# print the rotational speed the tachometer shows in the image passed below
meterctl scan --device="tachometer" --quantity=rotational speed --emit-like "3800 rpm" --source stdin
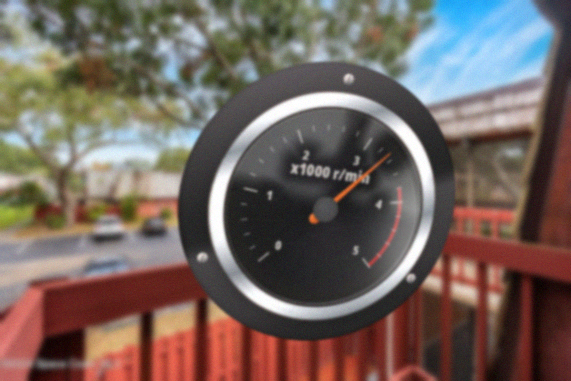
3300 rpm
